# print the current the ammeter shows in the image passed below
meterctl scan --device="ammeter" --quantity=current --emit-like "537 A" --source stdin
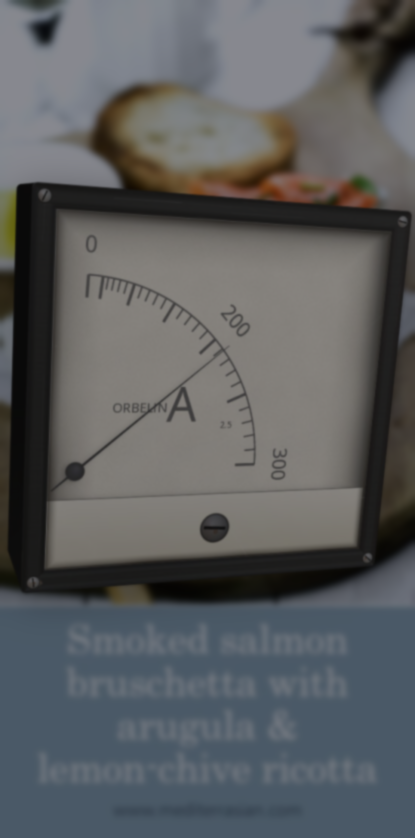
210 A
